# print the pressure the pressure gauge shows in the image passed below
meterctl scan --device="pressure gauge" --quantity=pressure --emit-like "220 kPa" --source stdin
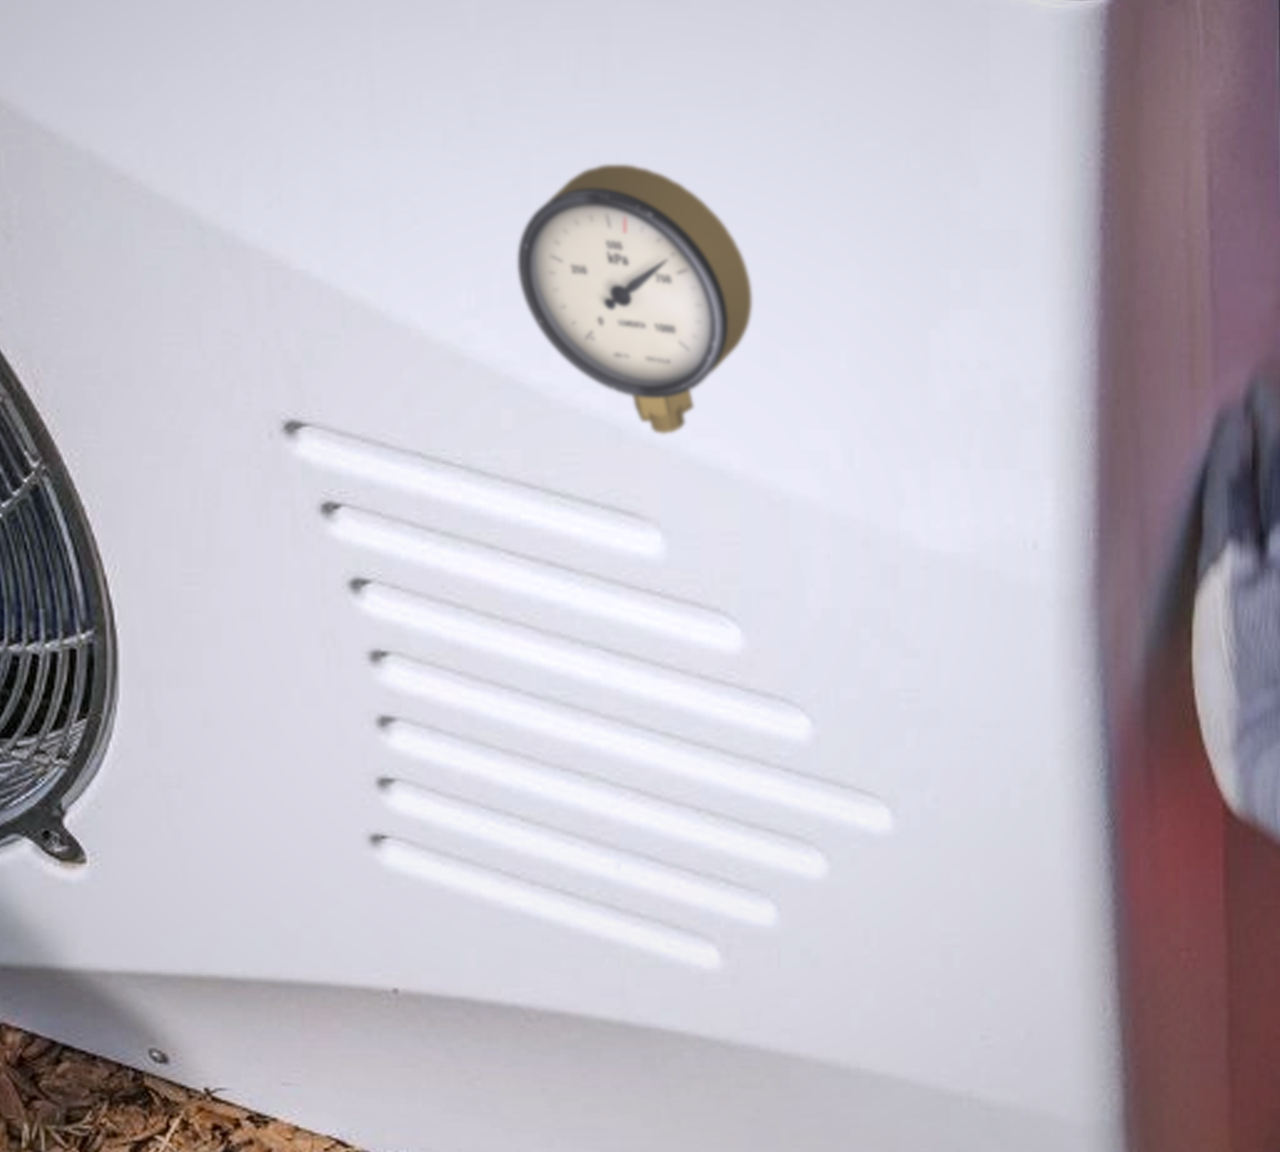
700 kPa
